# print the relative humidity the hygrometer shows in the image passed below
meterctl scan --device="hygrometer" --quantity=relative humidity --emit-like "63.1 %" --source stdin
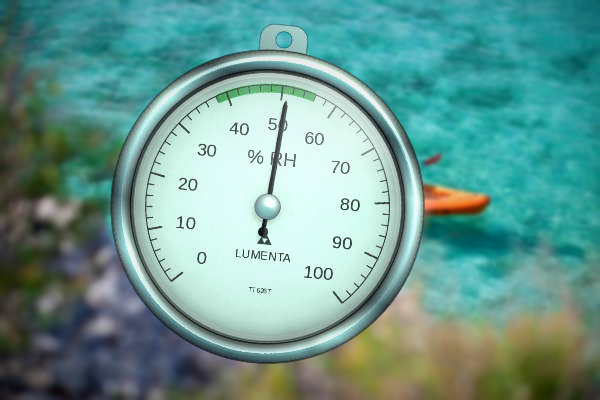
51 %
